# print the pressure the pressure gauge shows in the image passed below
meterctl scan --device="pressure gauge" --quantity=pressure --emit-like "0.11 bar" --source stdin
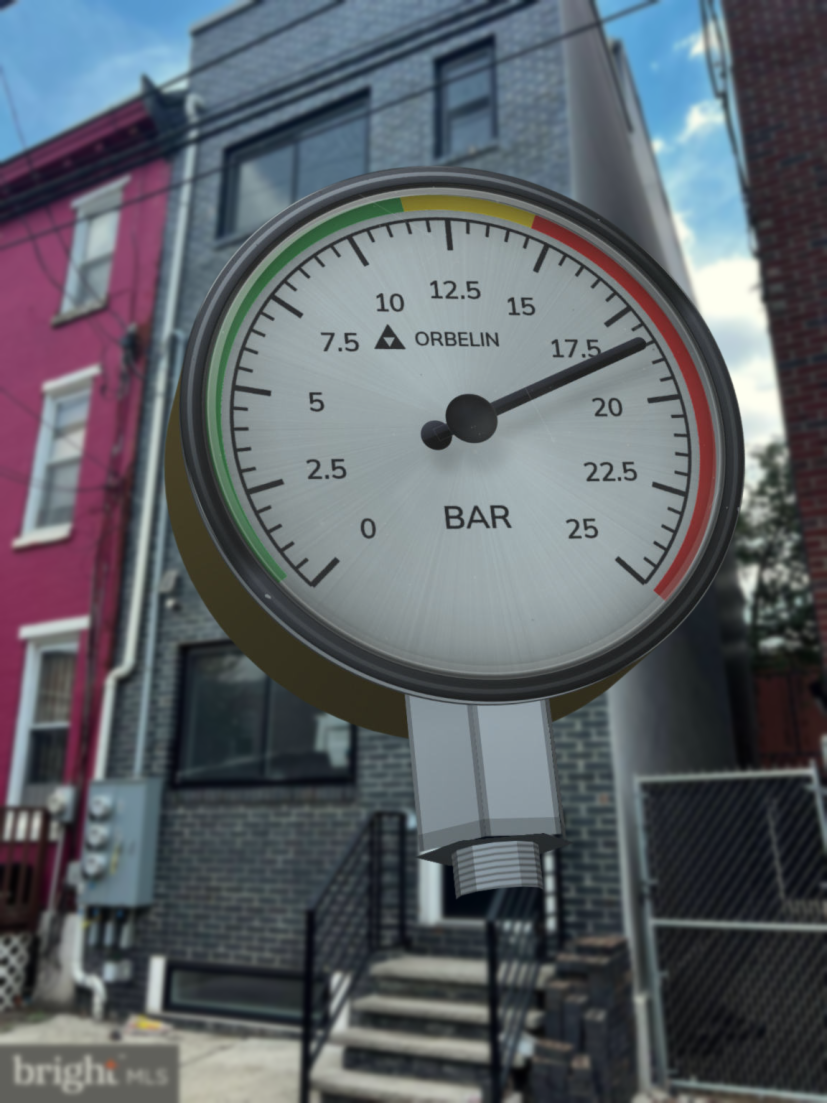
18.5 bar
